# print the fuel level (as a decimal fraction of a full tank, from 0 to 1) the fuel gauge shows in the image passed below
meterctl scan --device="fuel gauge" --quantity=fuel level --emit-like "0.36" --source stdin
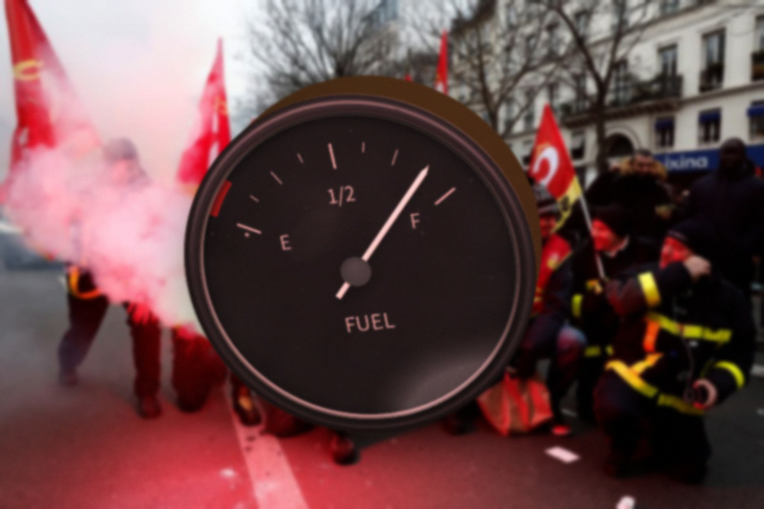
0.875
